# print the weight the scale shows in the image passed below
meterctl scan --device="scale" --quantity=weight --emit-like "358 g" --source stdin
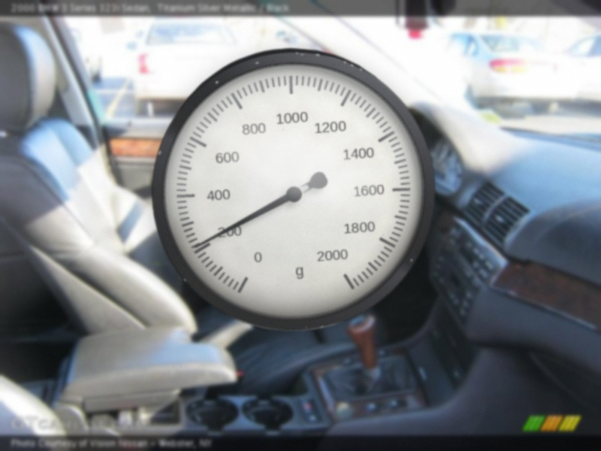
220 g
